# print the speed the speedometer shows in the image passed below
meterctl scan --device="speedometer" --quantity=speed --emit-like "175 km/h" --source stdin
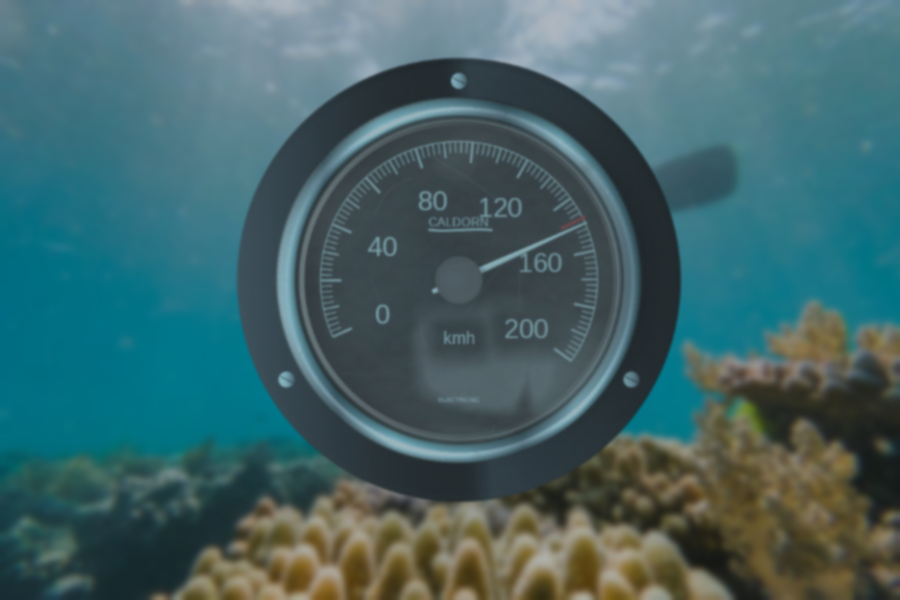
150 km/h
